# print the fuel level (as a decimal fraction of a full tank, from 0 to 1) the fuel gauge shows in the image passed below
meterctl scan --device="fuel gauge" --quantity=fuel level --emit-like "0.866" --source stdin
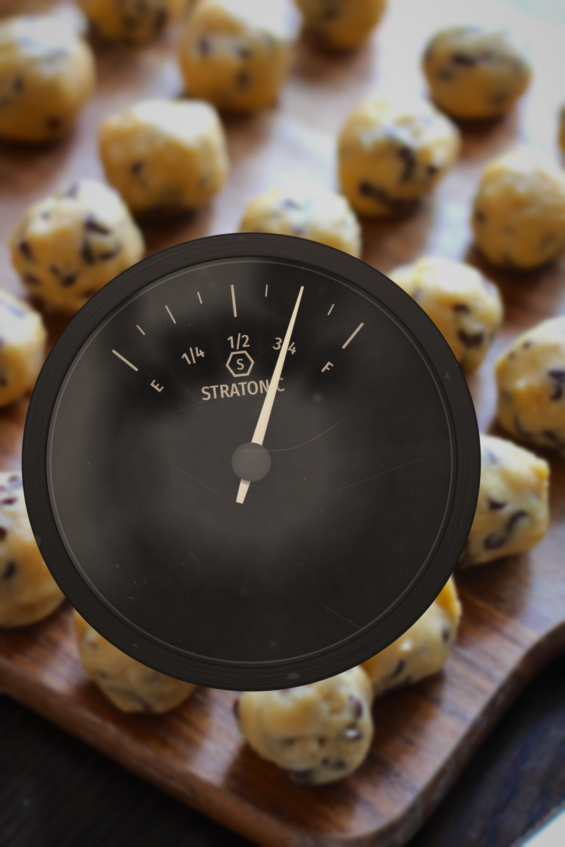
0.75
